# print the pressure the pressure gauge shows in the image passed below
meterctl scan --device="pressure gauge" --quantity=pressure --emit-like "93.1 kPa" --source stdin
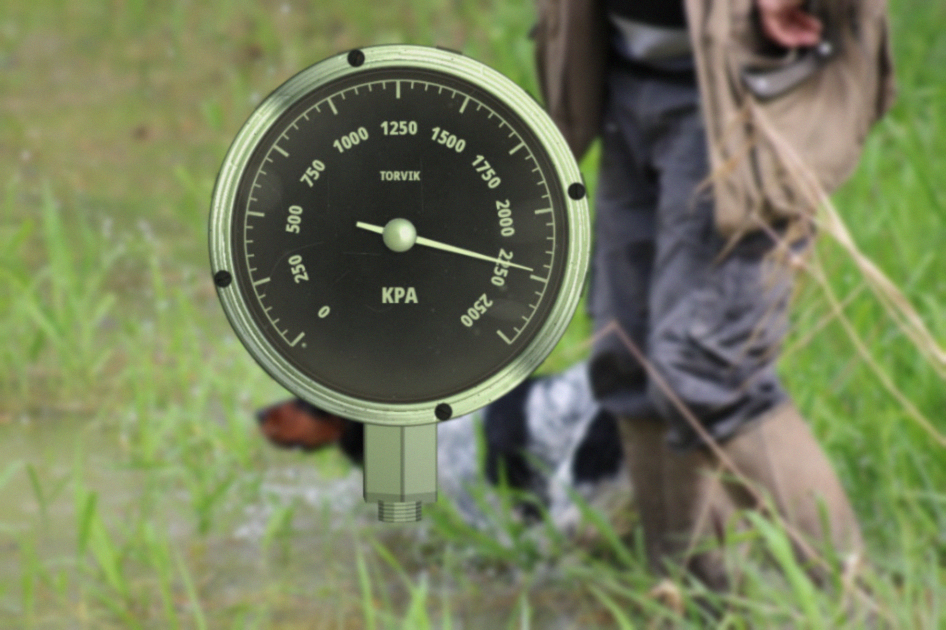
2225 kPa
